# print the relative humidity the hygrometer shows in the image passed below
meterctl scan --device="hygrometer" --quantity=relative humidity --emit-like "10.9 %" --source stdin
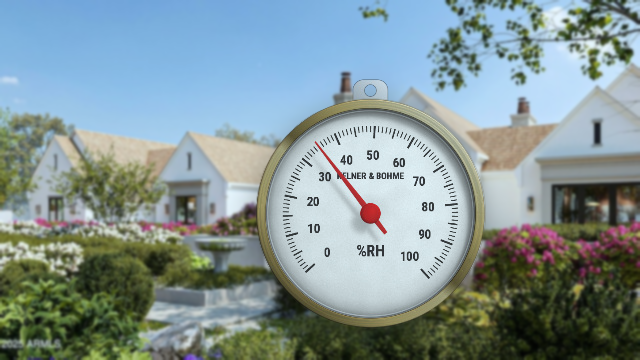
35 %
